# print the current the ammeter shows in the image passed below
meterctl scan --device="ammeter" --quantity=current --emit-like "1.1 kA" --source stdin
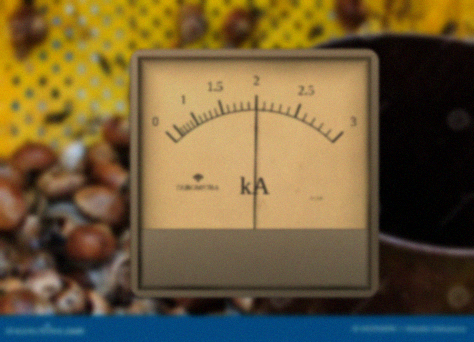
2 kA
